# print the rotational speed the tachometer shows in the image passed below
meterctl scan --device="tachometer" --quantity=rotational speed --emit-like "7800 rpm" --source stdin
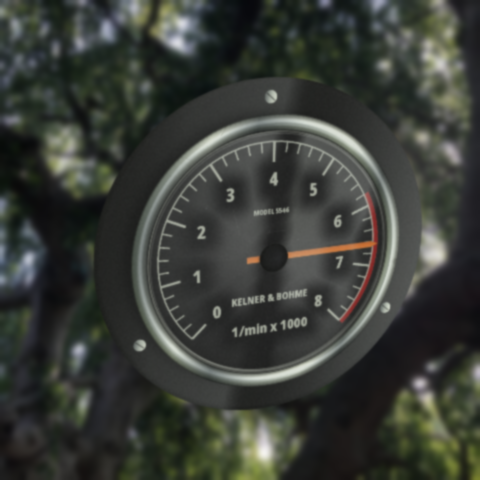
6600 rpm
